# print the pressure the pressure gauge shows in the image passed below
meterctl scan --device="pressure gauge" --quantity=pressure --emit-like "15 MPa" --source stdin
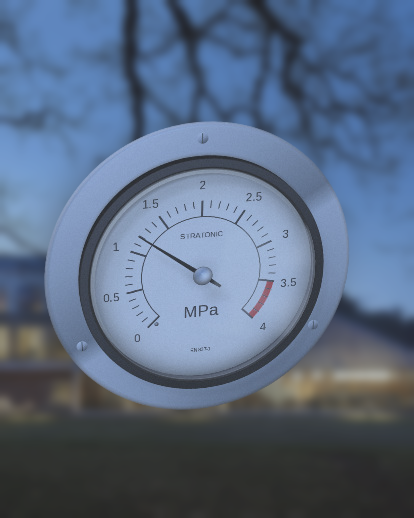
1.2 MPa
